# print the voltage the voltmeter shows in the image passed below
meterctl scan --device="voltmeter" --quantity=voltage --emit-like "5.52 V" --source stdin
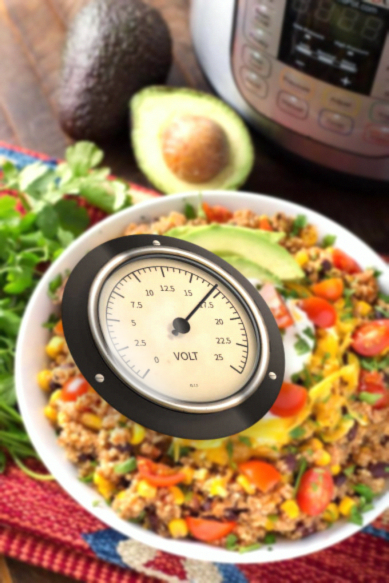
17 V
